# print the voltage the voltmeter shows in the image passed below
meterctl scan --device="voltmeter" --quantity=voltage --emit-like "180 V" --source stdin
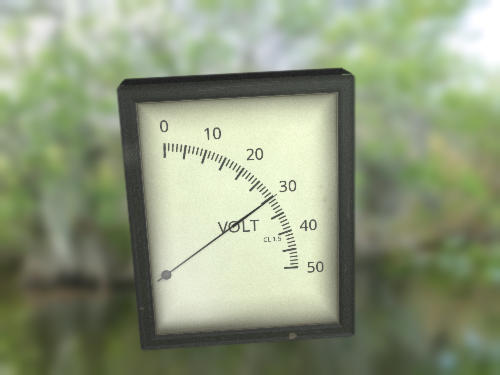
30 V
